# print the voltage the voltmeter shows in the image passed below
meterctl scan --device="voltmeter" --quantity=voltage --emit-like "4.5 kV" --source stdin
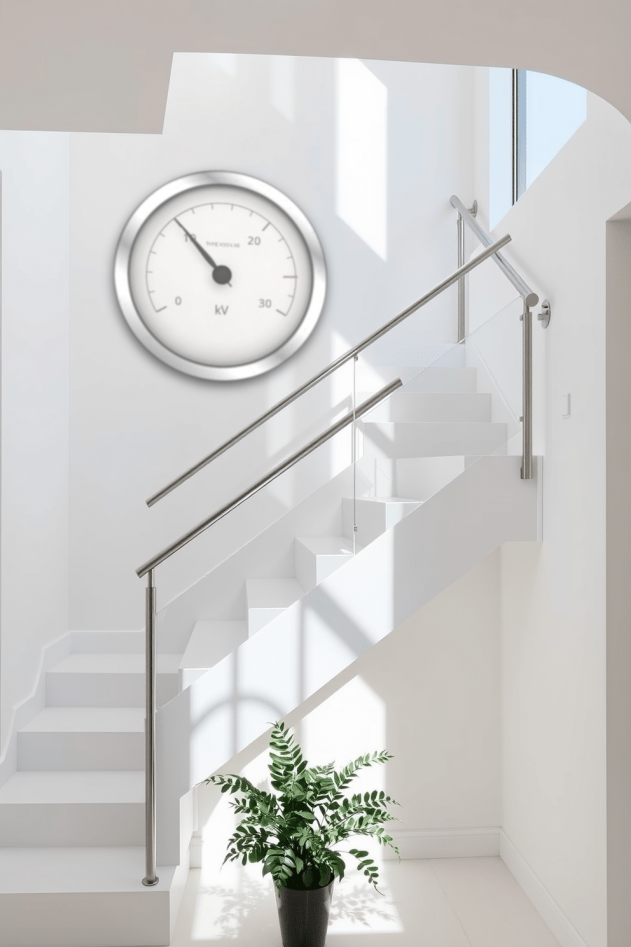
10 kV
